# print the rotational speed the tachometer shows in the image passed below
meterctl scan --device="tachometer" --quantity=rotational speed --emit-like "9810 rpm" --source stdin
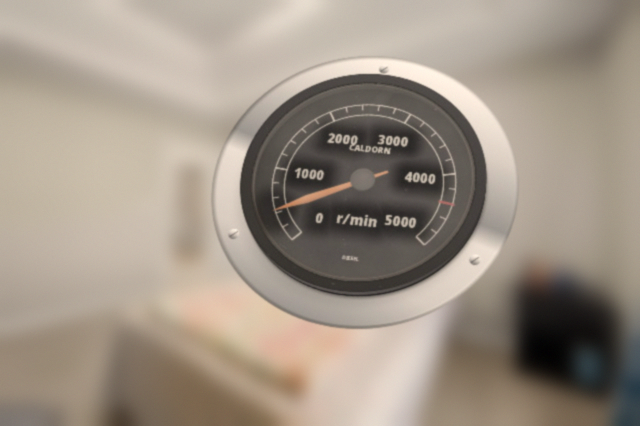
400 rpm
